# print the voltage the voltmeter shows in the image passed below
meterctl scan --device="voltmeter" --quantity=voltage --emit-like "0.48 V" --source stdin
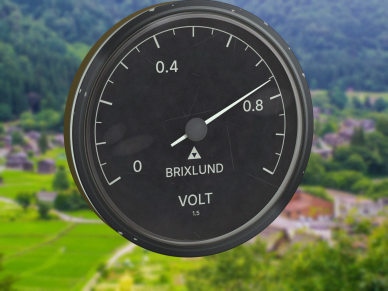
0.75 V
